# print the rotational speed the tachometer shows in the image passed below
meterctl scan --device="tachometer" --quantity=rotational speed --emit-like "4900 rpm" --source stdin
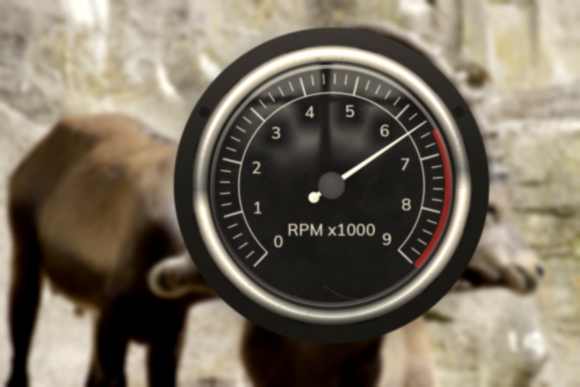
6400 rpm
